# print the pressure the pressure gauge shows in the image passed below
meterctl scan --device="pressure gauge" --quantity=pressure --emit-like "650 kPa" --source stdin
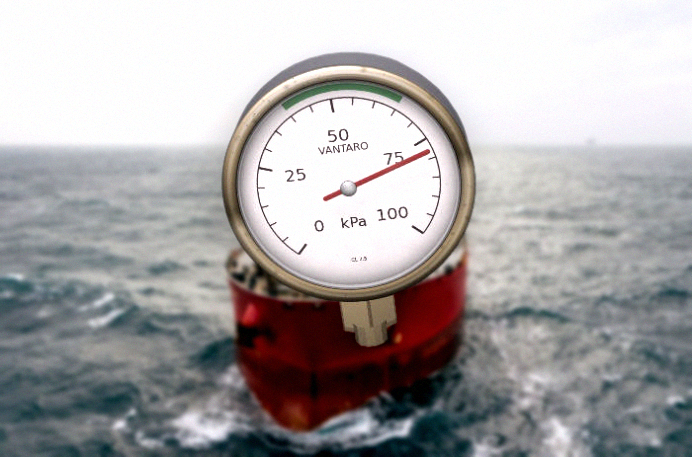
77.5 kPa
